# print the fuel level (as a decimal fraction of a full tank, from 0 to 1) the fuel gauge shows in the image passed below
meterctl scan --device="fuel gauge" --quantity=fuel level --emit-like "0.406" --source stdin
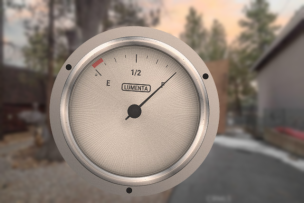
1
